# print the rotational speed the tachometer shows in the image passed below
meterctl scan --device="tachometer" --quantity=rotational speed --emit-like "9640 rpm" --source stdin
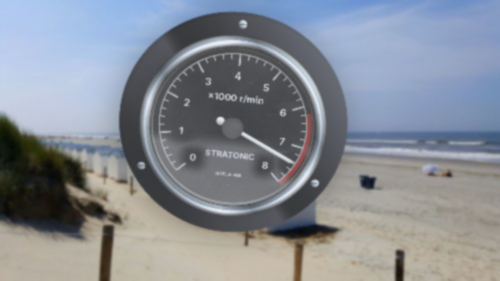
7400 rpm
